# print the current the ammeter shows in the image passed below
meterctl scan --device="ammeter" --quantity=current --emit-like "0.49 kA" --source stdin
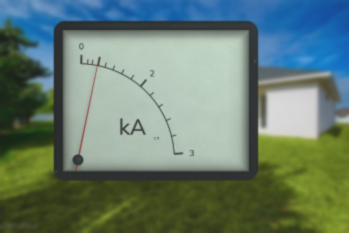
1 kA
